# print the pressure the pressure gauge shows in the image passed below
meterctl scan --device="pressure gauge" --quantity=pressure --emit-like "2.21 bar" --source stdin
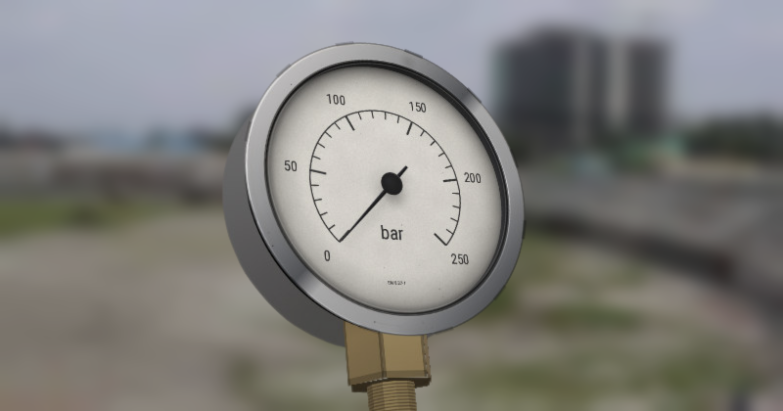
0 bar
